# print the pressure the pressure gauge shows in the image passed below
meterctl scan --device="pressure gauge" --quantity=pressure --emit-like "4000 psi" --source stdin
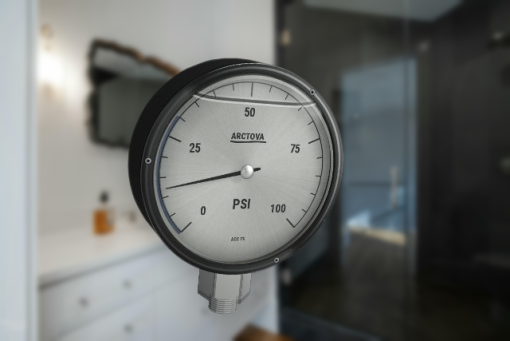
12.5 psi
